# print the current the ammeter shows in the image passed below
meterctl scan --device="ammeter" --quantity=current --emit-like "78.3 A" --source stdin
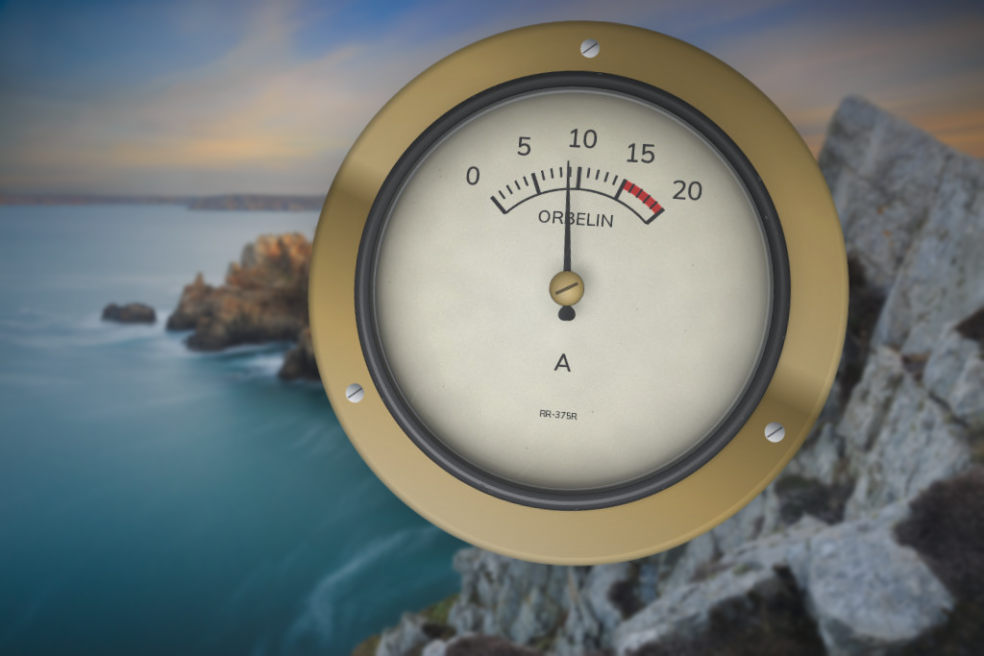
9 A
